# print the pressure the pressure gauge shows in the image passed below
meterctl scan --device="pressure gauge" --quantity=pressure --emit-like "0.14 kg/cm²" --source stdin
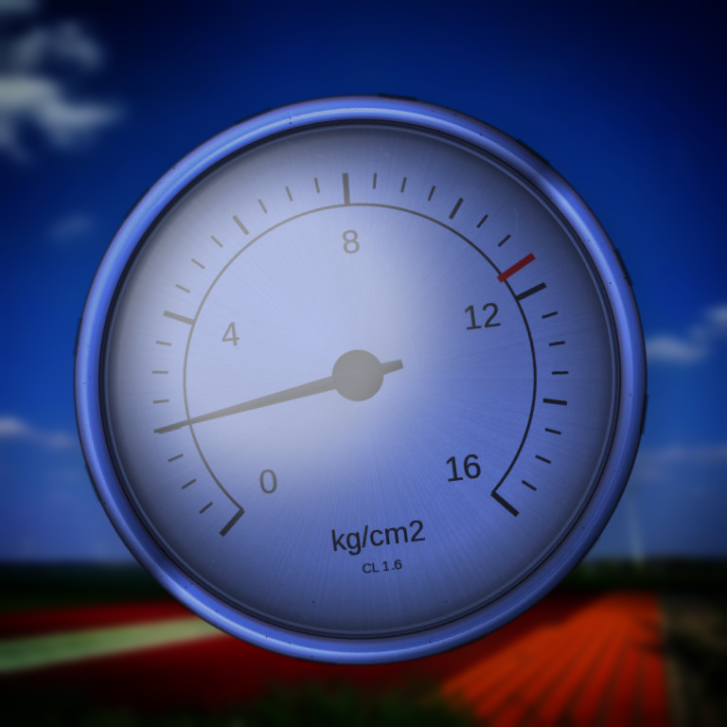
2 kg/cm²
